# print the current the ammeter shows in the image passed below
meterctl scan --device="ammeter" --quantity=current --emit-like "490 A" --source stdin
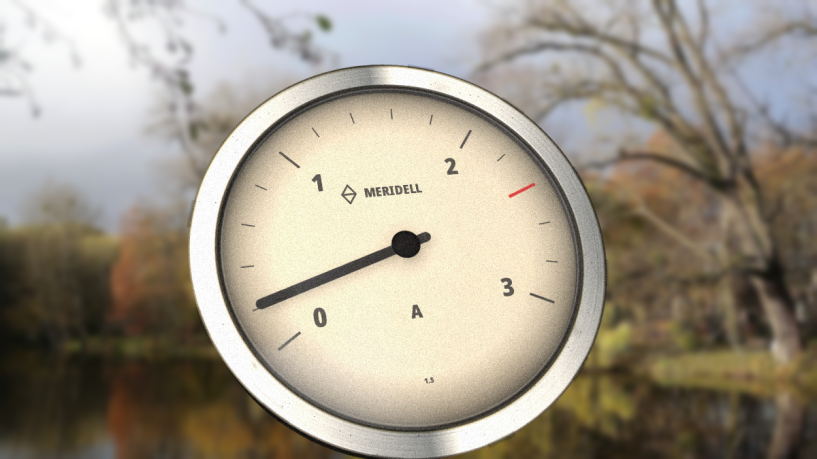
0.2 A
